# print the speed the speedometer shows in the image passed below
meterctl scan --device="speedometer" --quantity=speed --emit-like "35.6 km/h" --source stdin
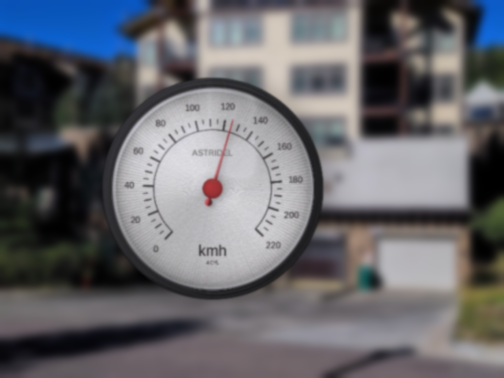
125 km/h
